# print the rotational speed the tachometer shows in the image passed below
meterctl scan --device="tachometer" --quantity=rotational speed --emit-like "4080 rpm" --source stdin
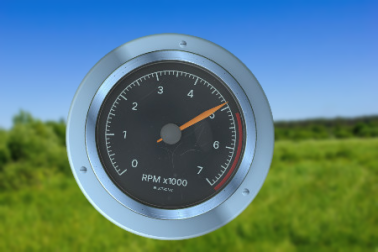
4900 rpm
